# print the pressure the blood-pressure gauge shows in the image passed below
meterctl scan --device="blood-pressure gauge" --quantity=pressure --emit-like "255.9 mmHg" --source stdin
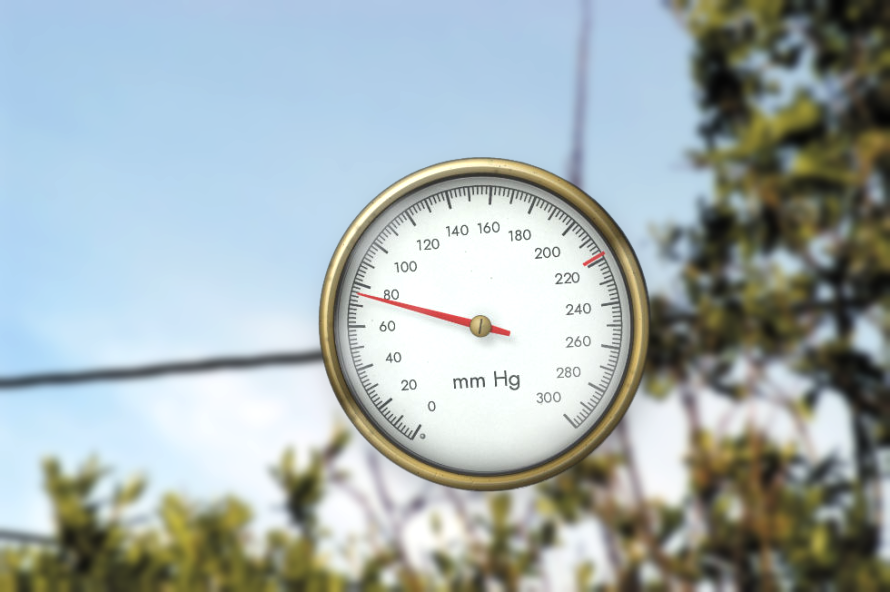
76 mmHg
